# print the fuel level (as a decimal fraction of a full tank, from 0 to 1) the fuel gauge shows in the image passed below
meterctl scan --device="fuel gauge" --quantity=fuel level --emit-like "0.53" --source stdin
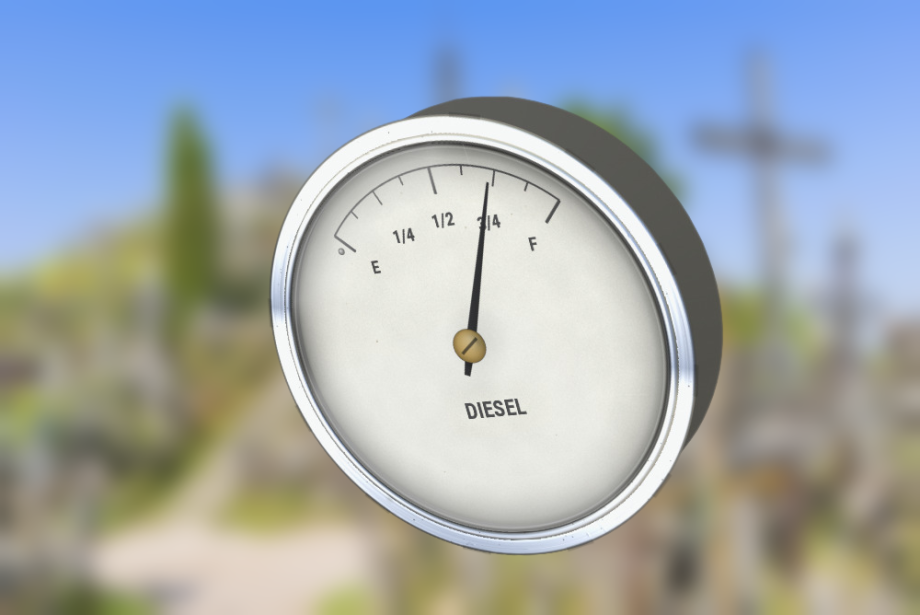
0.75
